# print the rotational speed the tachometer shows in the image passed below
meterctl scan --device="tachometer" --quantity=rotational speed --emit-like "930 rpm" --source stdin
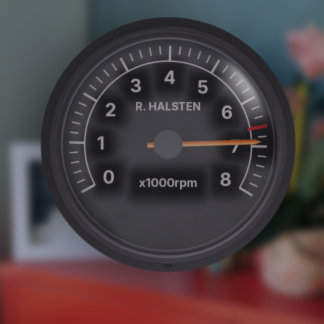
6900 rpm
